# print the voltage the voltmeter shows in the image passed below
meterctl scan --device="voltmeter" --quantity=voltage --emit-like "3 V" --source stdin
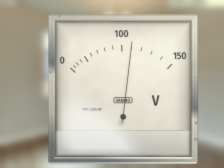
110 V
